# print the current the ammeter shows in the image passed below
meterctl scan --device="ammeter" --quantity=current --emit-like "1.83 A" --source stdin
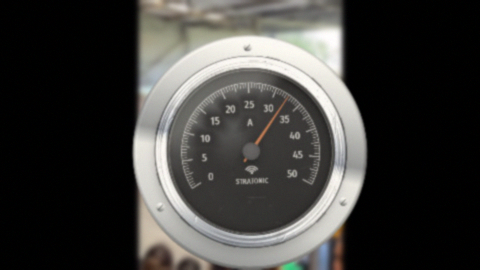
32.5 A
